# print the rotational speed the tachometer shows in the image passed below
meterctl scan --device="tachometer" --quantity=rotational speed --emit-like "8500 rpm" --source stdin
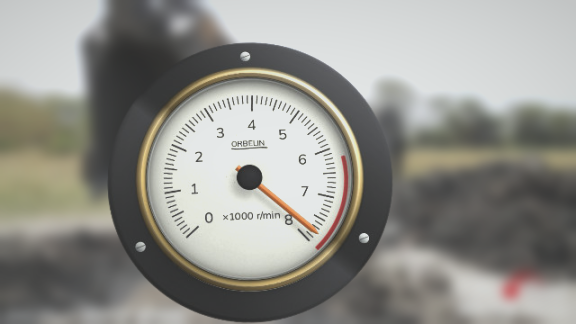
7800 rpm
